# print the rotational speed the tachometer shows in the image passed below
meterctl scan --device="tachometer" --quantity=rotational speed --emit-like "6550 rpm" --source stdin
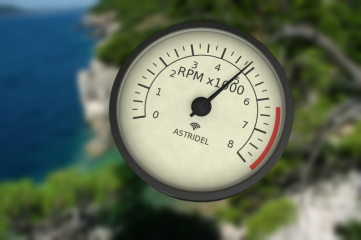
4875 rpm
